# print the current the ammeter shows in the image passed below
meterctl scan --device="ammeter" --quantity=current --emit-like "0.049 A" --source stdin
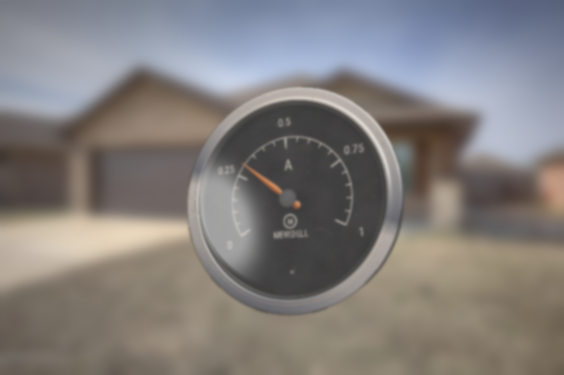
0.3 A
